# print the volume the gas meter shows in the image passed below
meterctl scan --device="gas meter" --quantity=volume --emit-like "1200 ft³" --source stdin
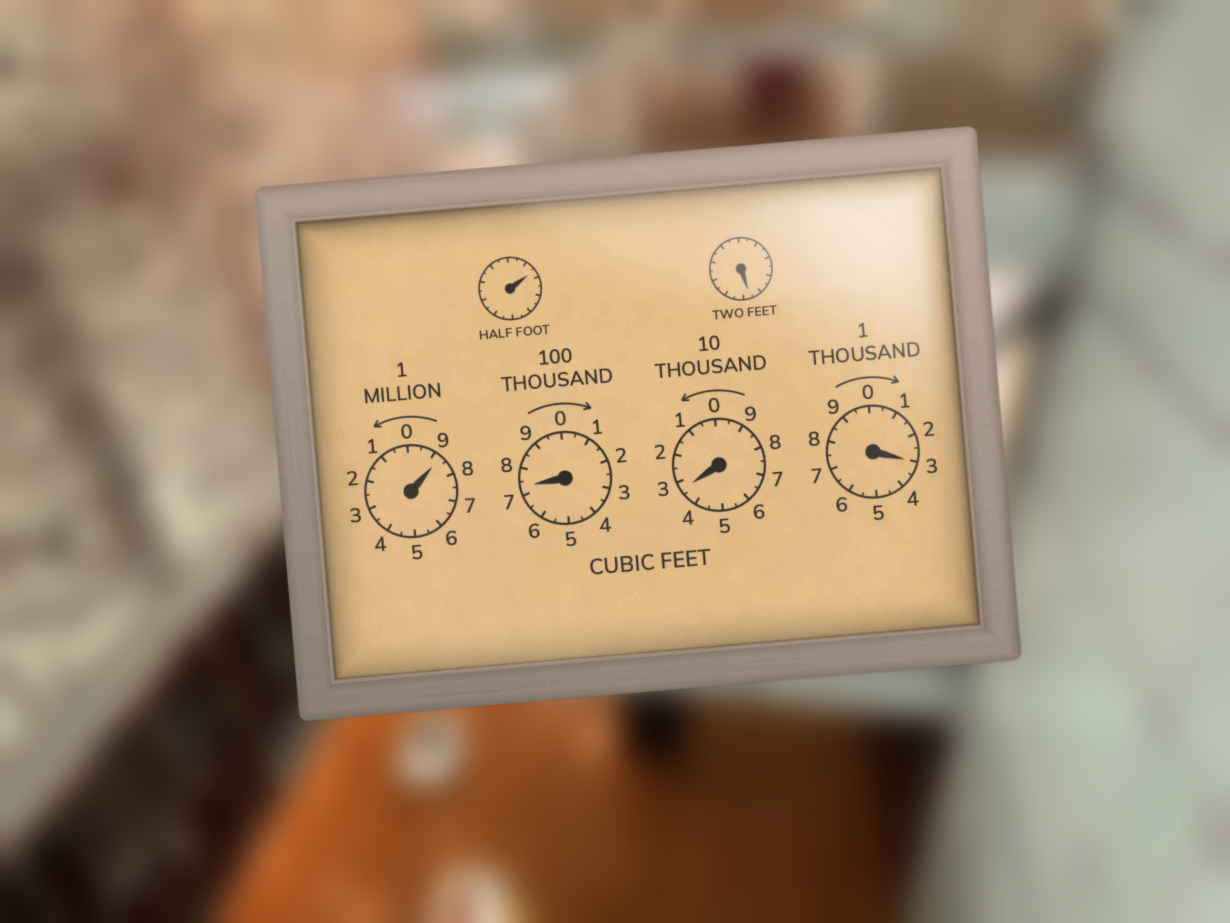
873300 ft³
